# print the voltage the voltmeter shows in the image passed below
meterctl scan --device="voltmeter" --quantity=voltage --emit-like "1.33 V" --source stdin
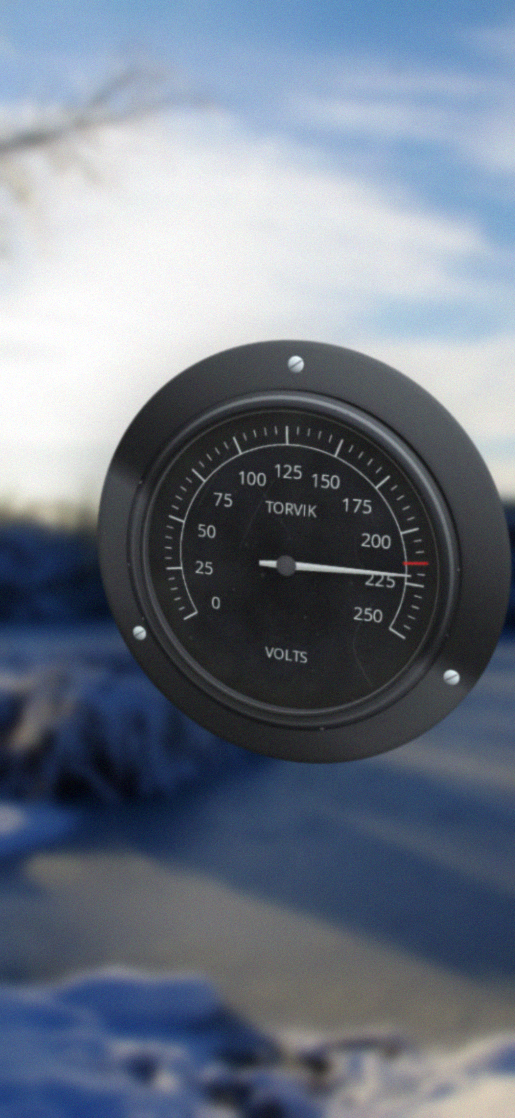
220 V
